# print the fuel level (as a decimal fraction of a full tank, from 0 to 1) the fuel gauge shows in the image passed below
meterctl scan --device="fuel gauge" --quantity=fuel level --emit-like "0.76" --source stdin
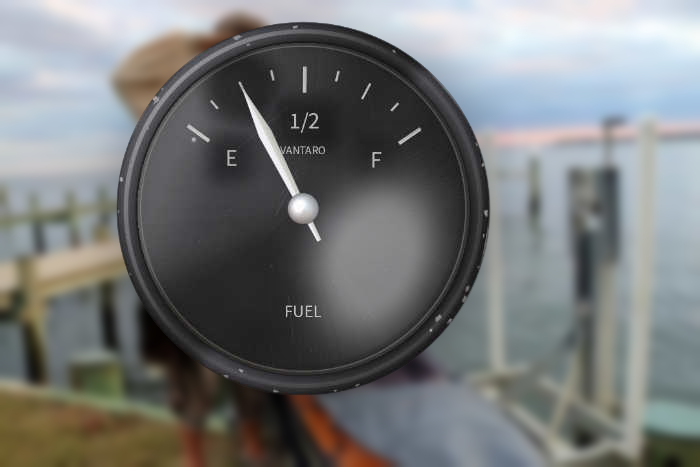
0.25
